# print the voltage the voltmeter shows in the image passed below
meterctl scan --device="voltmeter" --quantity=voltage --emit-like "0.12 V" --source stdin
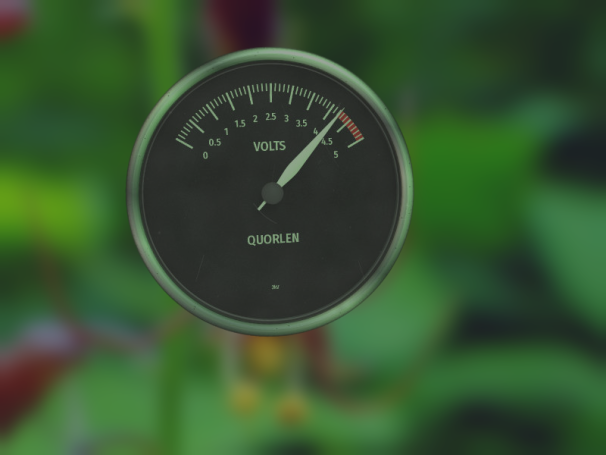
4.2 V
